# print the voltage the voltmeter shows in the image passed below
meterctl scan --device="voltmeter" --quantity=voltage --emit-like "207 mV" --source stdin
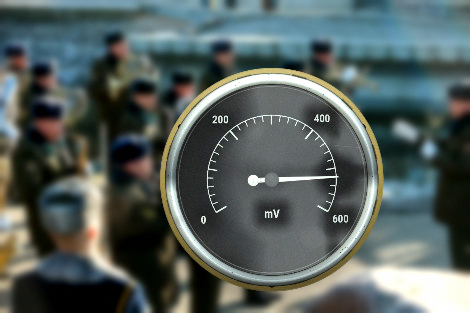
520 mV
